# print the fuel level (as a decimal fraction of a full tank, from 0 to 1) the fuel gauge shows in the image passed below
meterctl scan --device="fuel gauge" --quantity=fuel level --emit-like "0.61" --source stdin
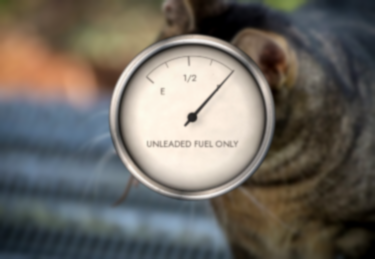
1
